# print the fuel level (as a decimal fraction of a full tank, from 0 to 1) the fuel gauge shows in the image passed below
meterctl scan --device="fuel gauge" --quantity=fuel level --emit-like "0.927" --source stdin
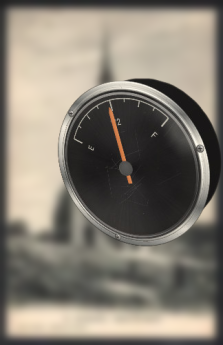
0.5
